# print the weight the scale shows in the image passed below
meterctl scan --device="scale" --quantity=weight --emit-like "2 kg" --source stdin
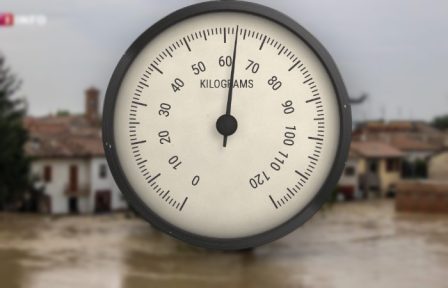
63 kg
